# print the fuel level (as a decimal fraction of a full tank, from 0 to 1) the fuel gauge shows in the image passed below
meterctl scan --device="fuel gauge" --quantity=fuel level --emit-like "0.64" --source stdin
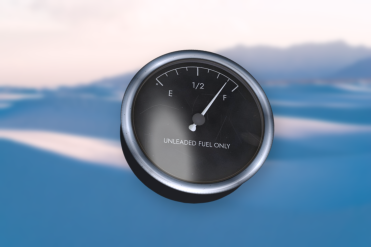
0.875
